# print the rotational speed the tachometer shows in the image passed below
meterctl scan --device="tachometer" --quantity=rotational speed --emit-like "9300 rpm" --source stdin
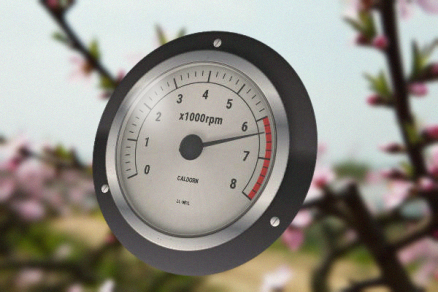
6400 rpm
